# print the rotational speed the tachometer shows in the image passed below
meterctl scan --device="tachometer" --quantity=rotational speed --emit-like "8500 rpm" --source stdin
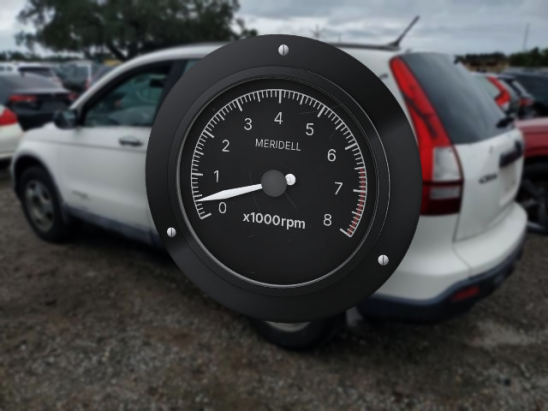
400 rpm
